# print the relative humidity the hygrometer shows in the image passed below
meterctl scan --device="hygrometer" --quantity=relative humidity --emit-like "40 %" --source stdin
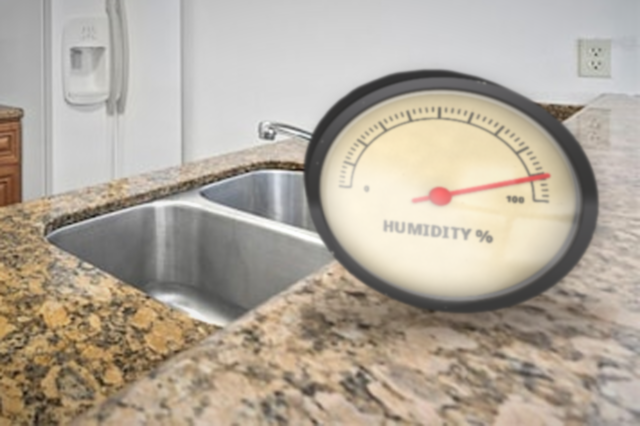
90 %
